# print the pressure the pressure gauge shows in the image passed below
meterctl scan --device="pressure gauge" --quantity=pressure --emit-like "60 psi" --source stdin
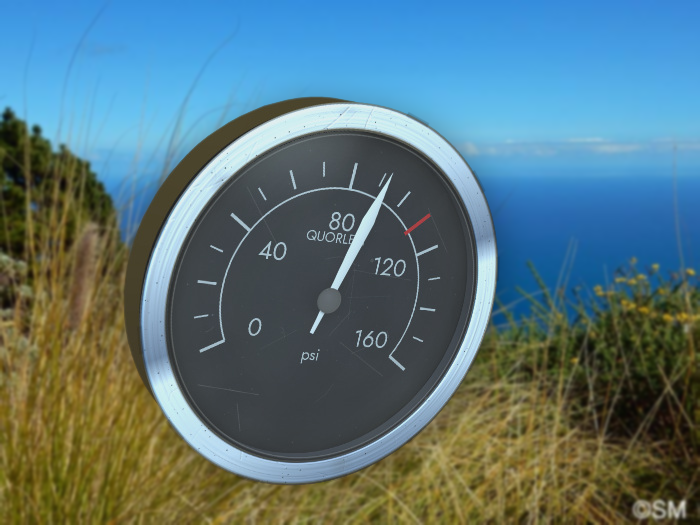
90 psi
